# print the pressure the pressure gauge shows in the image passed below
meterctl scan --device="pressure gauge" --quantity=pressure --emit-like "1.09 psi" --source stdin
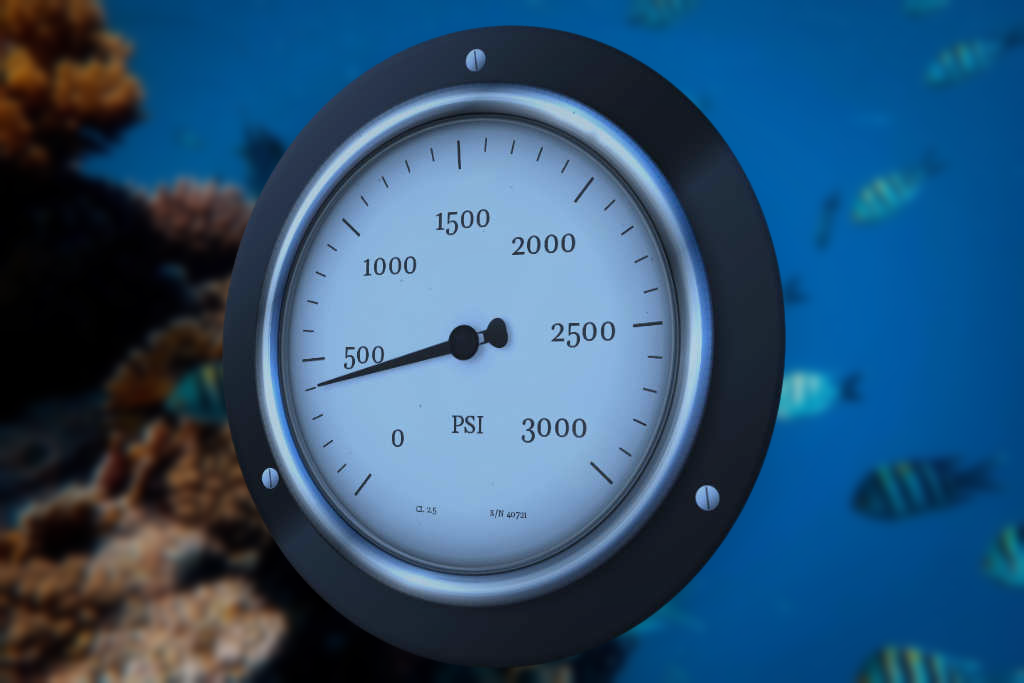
400 psi
